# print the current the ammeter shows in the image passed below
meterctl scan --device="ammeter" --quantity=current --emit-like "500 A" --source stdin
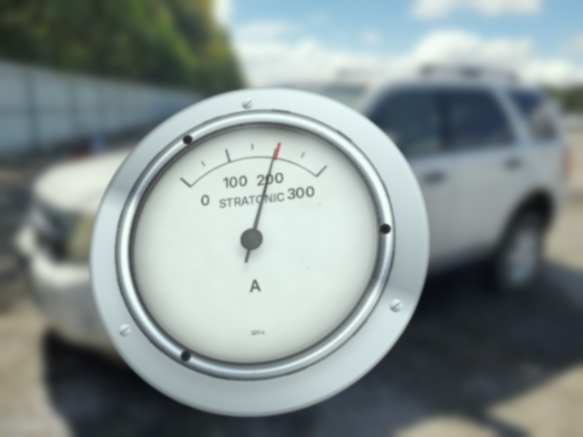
200 A
